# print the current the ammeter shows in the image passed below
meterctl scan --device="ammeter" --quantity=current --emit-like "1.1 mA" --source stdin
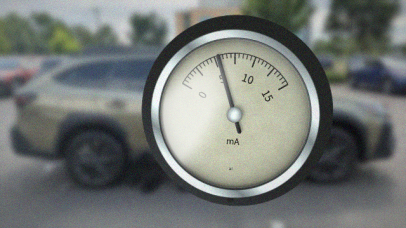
5.5 mA
